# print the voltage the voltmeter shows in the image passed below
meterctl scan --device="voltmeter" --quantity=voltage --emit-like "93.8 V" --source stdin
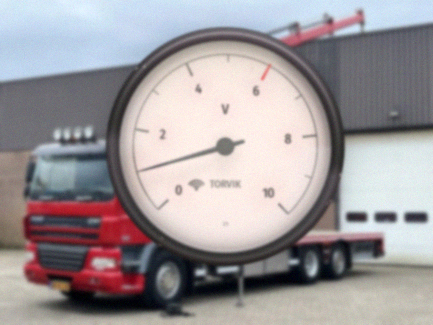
1 V
